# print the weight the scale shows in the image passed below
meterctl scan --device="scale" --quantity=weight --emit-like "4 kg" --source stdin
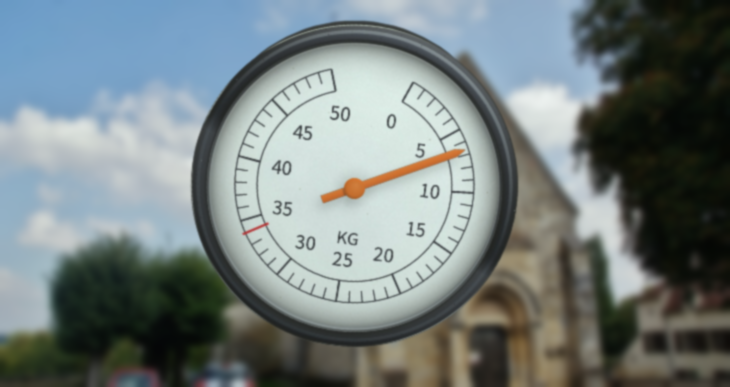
6.5 kg
